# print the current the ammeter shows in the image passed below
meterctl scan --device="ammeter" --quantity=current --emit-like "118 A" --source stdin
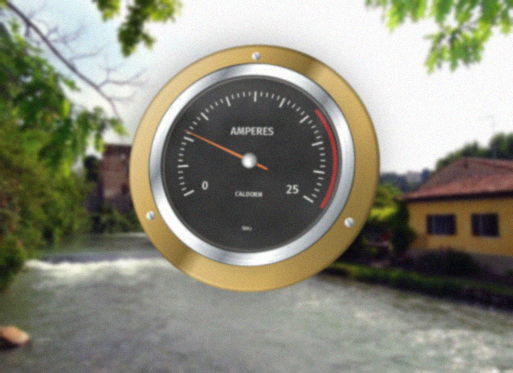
5.5 A
